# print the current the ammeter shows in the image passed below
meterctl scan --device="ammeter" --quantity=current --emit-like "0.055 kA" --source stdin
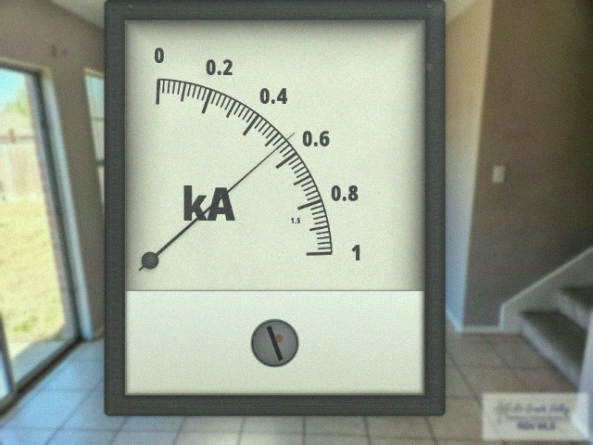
0.54 kA
